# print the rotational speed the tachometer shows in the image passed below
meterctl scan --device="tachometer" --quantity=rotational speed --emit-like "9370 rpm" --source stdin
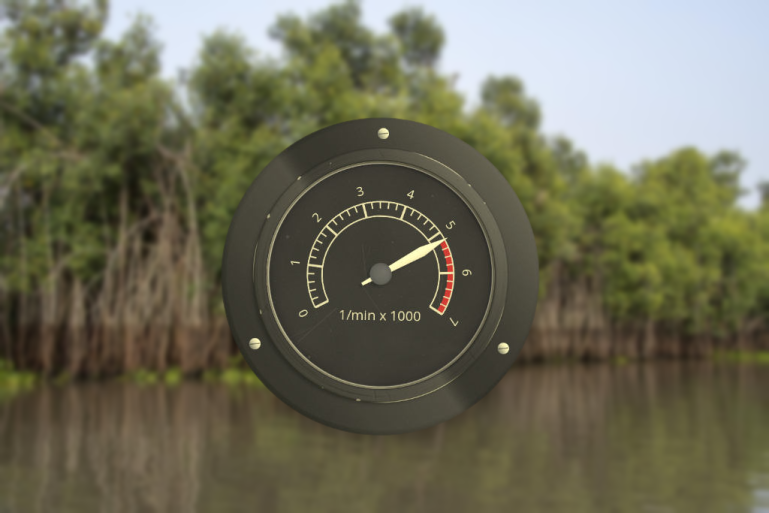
5200 rpm
